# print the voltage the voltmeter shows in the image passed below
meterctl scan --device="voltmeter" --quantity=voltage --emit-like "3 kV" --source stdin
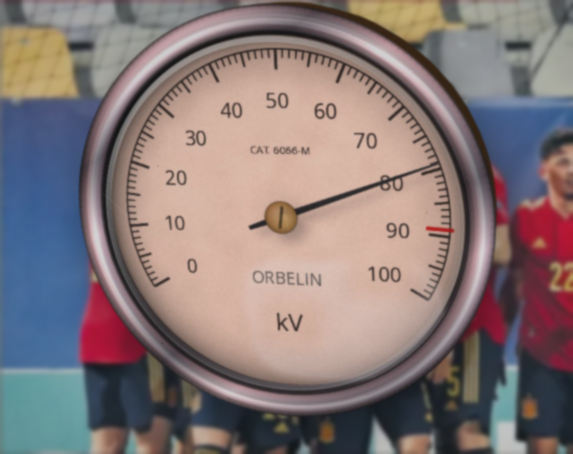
79 kV
